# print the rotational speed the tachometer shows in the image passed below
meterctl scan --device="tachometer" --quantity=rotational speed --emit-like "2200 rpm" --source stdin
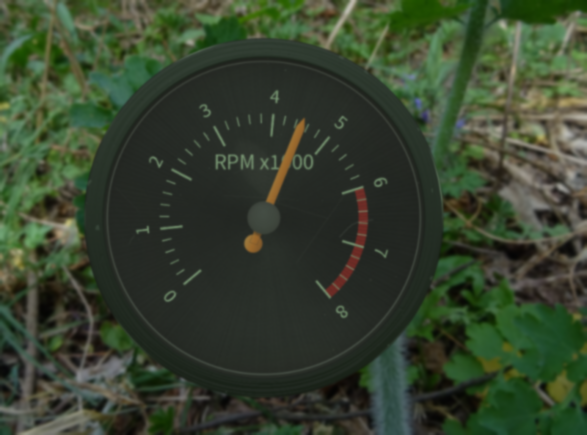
4500 rpm
